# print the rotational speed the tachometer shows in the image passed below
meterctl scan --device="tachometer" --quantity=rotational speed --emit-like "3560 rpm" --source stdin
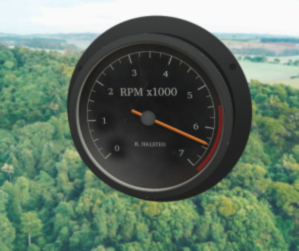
6375 rpm
